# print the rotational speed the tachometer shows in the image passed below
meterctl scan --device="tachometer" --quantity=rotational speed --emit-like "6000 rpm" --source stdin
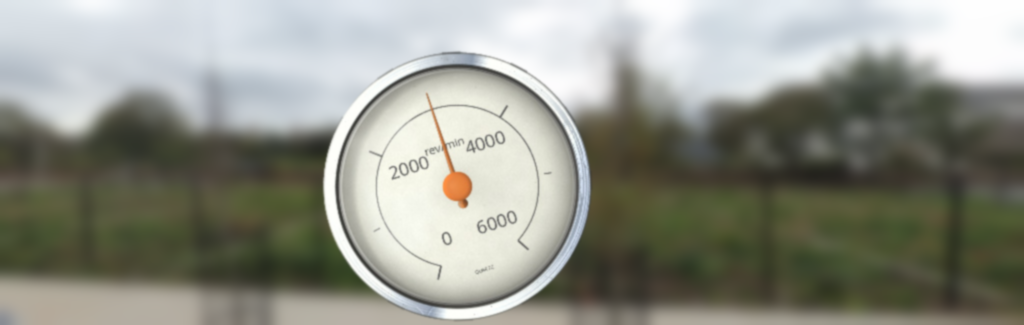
3000 rpm
